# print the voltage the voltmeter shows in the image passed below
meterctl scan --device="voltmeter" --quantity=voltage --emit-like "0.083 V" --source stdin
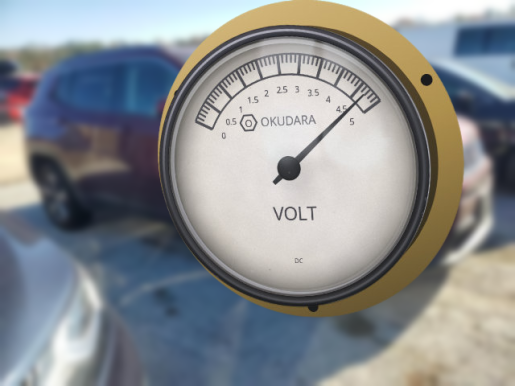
4.7 V
